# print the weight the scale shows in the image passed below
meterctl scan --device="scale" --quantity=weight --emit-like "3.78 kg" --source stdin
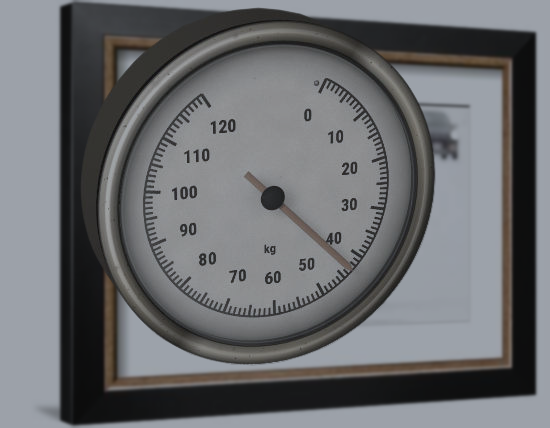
43 kg
